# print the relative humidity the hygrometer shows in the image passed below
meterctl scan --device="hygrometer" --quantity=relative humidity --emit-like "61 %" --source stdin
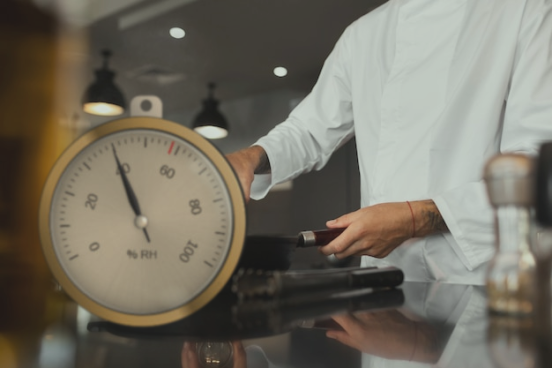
40 %
